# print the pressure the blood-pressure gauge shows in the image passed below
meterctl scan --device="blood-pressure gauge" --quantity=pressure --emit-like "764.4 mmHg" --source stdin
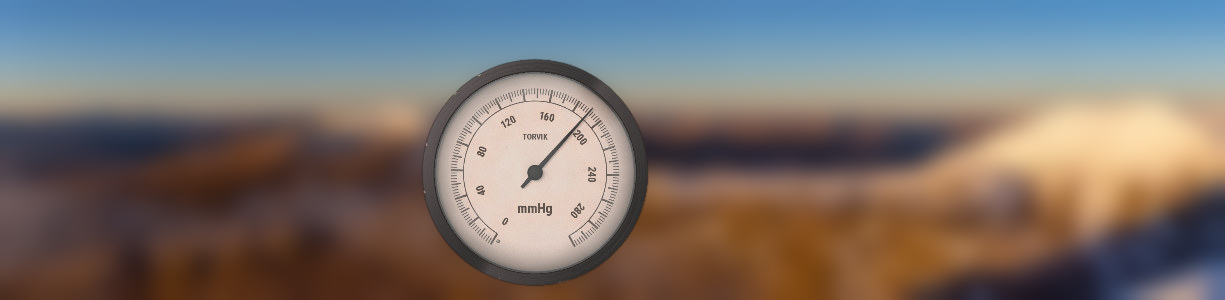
190 mmHg
